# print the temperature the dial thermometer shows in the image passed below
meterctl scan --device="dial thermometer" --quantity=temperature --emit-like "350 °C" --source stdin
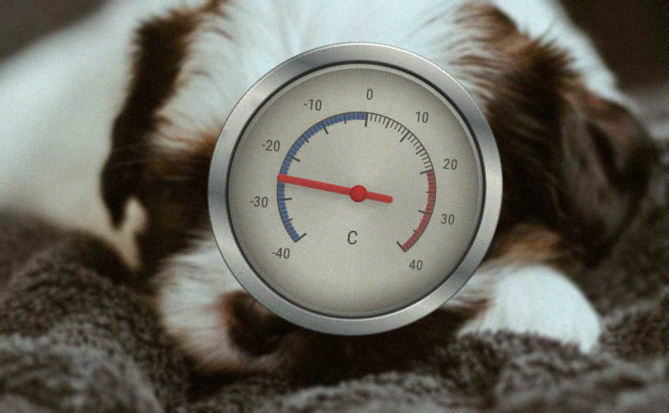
-25 °C
